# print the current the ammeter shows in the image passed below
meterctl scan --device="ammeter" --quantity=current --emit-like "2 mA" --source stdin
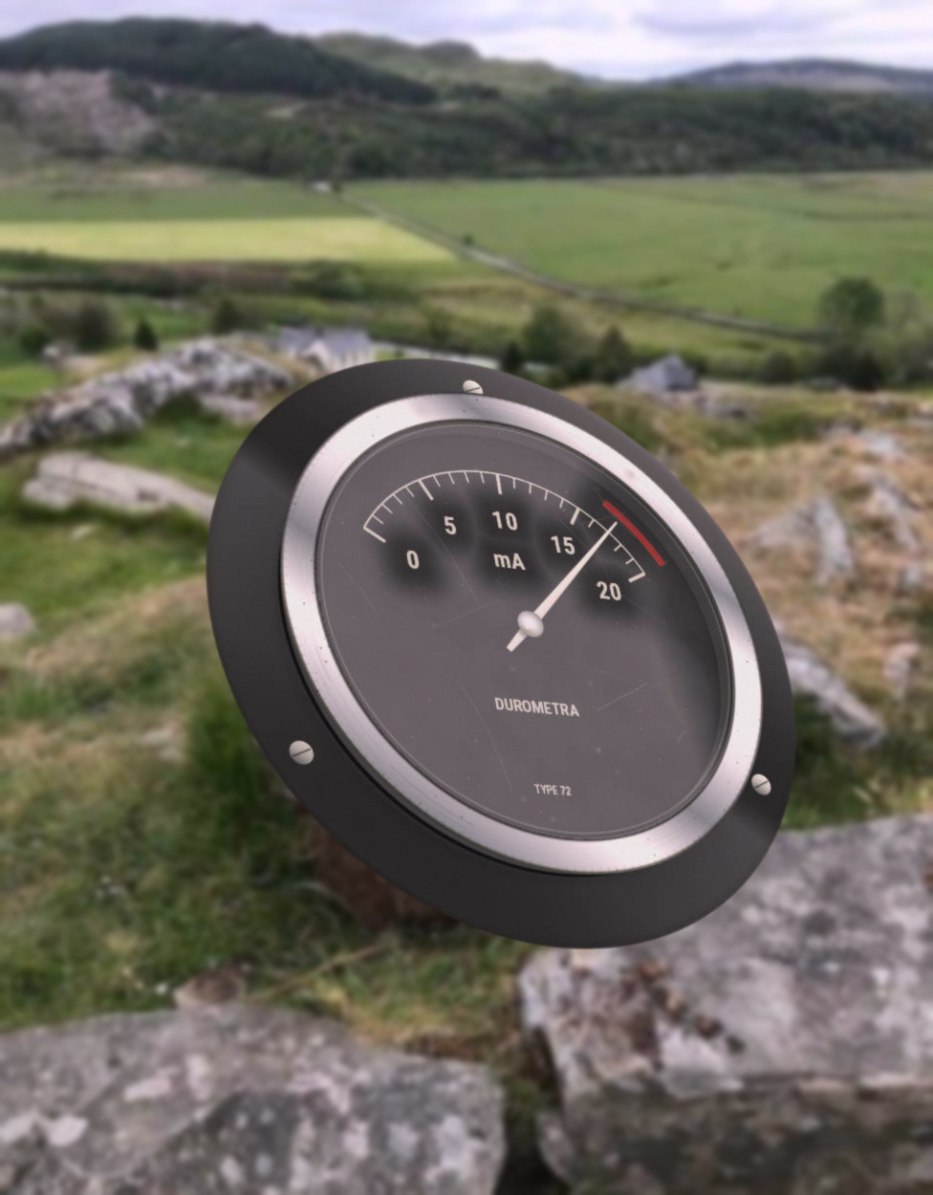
17 mA
